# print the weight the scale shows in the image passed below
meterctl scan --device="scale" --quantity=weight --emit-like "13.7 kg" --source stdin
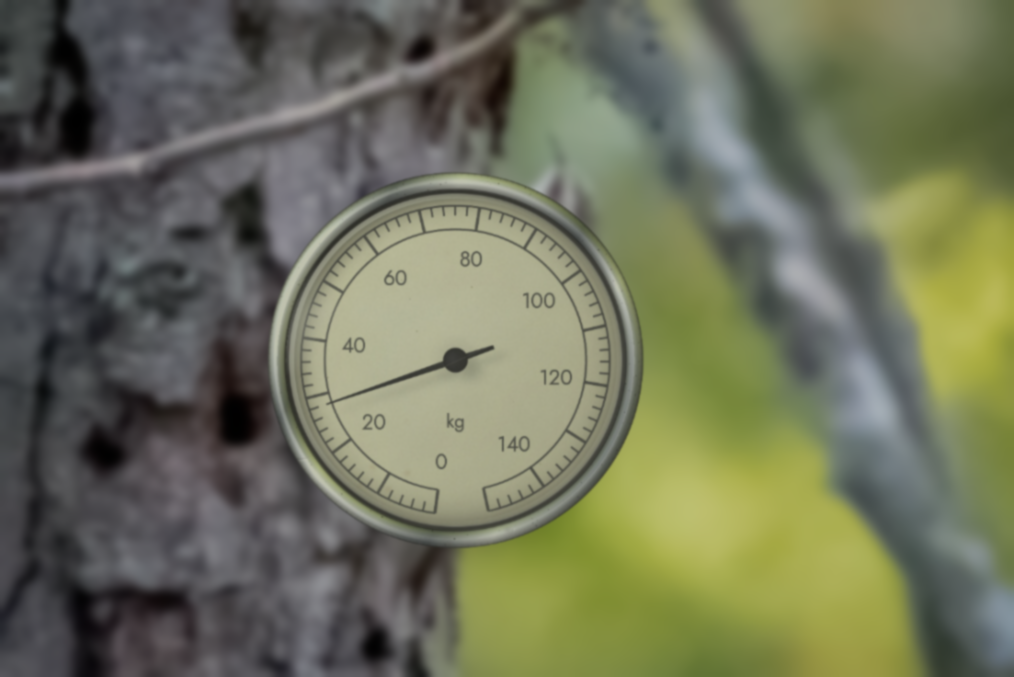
28 kg
